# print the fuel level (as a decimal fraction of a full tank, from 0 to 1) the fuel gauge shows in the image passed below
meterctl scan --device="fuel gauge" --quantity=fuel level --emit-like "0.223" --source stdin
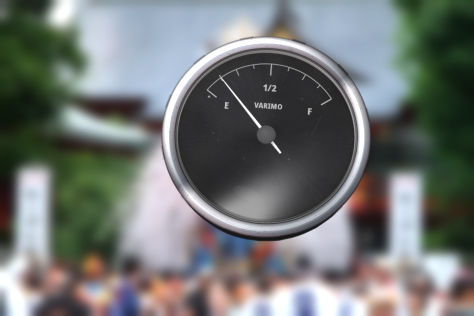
0.125
